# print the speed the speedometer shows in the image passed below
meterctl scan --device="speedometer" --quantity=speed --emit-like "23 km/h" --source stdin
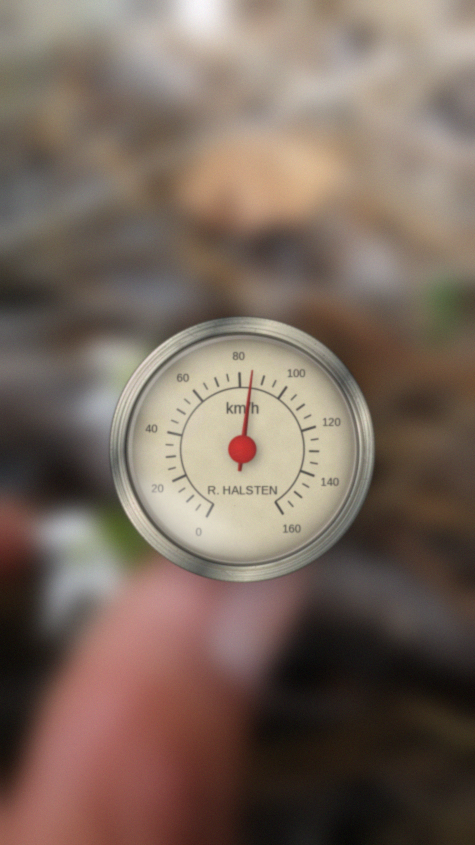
85 km/h
